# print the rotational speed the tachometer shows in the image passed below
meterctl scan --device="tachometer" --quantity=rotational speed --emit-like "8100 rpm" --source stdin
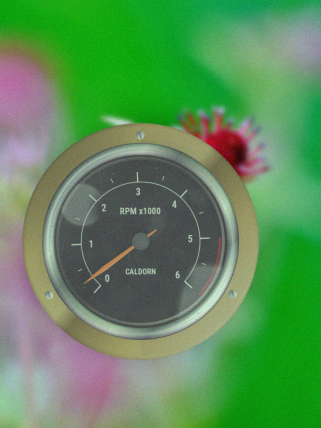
250 rpm
